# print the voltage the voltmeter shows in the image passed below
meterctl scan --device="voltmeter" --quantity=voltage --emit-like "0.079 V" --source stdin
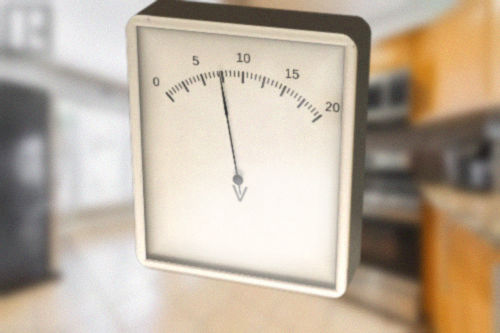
7.5 V
